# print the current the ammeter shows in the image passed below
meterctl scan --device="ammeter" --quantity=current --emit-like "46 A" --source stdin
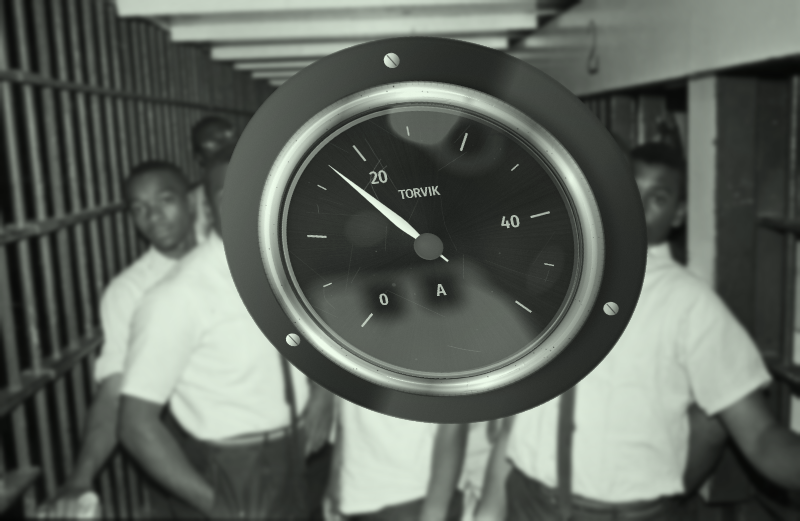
17.5 A
